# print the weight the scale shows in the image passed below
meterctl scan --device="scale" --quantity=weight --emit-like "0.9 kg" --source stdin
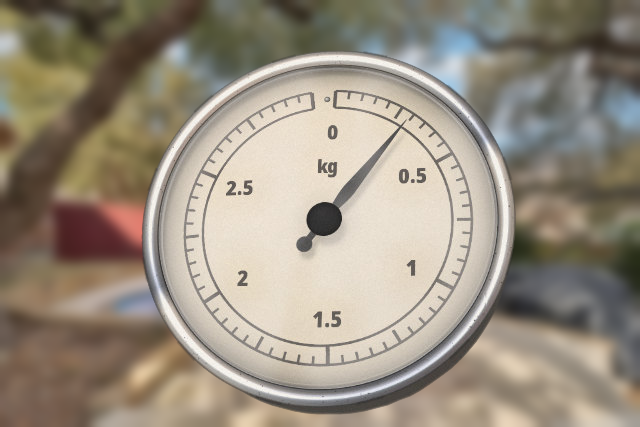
0.3 kg
